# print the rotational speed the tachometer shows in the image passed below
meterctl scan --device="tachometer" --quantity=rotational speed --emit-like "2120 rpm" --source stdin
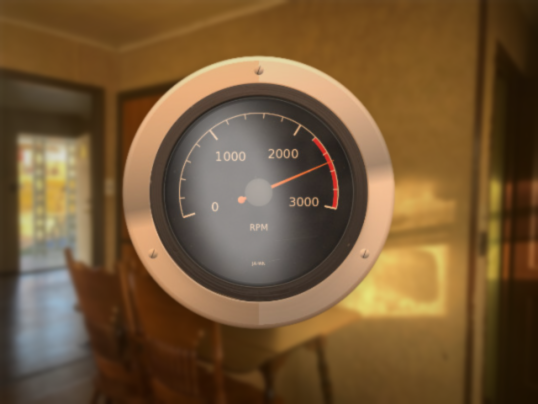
2500 rpm
